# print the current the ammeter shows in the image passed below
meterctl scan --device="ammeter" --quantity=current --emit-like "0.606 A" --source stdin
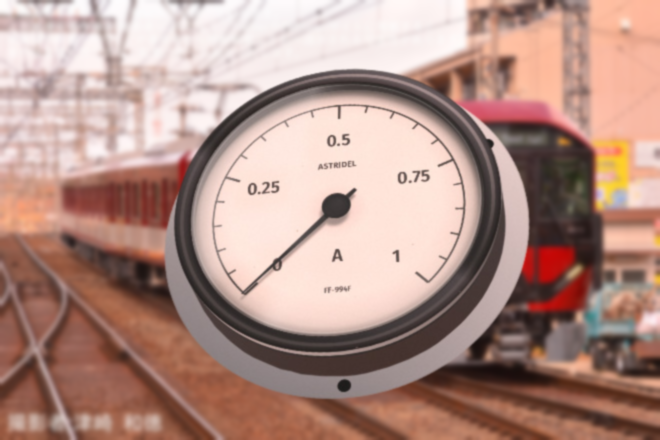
0 A
